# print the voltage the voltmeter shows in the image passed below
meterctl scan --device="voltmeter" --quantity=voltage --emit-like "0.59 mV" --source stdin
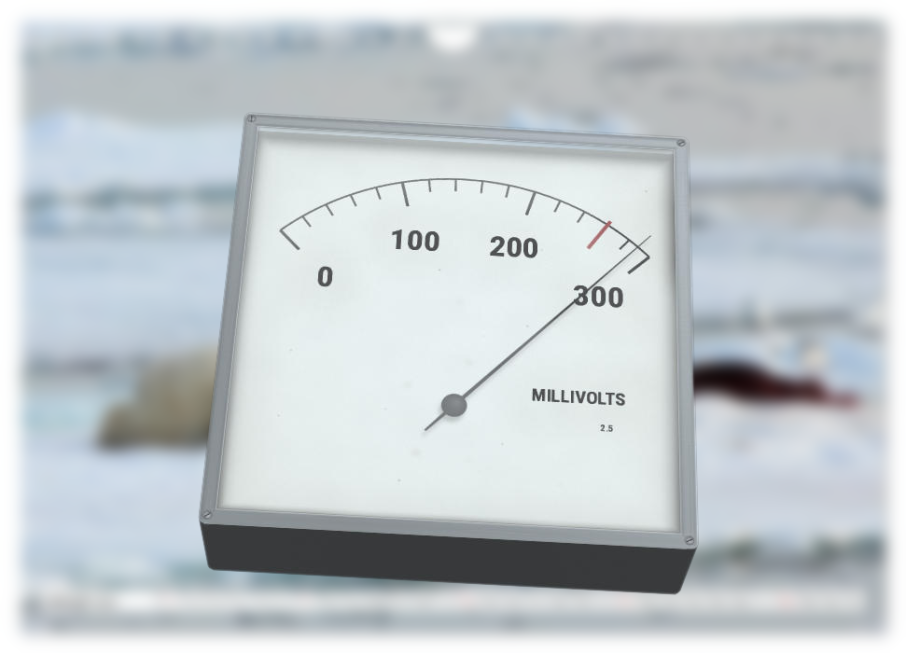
290 mV
